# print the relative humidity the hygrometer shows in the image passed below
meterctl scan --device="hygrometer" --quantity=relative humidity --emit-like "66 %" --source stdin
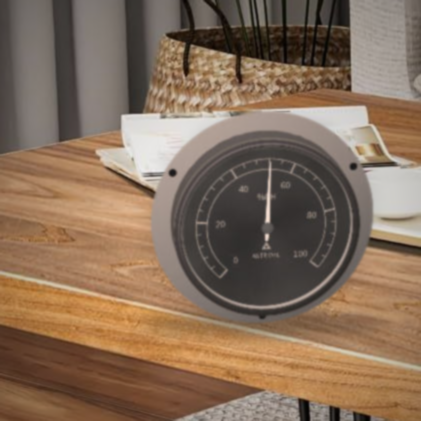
52 %
